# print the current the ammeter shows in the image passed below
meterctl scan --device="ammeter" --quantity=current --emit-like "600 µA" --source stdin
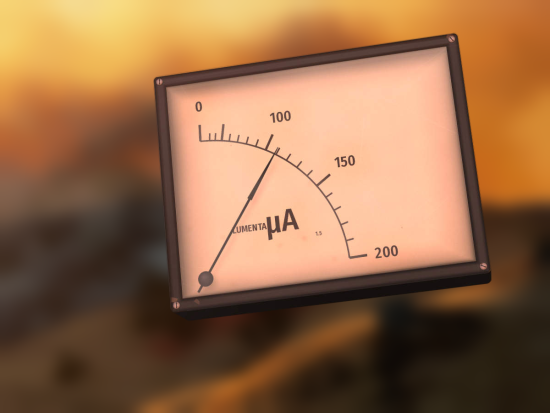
110 µA
